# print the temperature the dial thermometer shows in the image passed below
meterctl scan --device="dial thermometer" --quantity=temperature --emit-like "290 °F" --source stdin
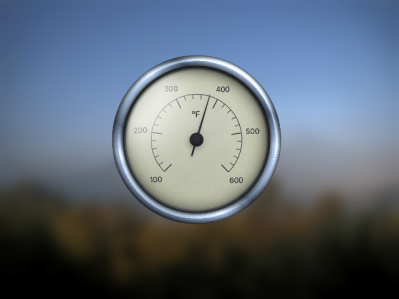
380 °F
